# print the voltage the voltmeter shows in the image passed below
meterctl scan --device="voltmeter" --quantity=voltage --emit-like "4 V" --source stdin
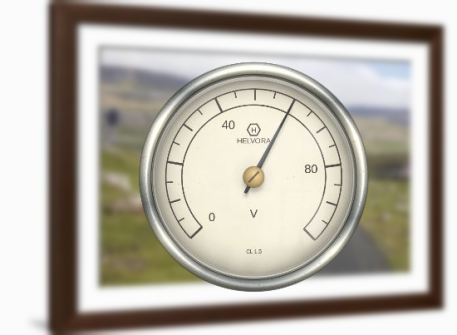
60 V
